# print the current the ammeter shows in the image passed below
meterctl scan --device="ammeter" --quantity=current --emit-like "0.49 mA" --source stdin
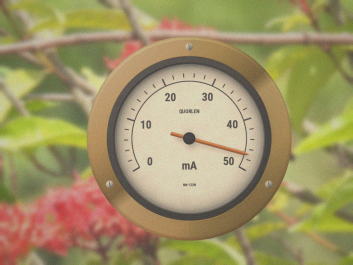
47 mA
